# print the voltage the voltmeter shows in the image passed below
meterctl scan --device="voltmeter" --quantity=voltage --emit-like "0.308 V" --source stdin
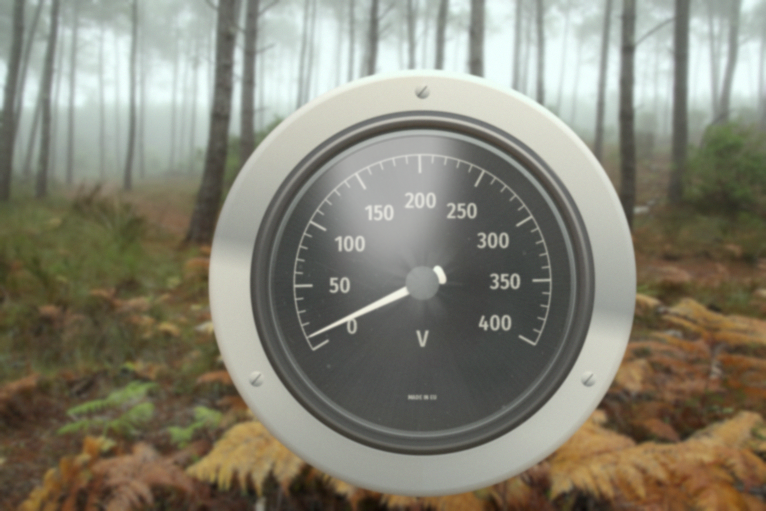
10 V
